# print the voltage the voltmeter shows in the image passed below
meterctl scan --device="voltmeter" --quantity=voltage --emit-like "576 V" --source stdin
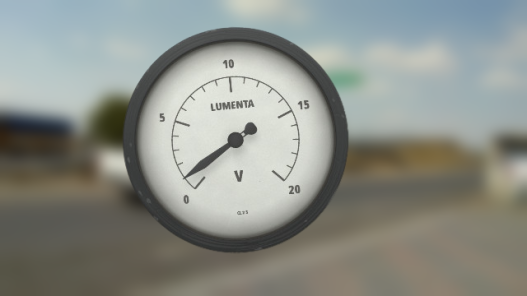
1 V
